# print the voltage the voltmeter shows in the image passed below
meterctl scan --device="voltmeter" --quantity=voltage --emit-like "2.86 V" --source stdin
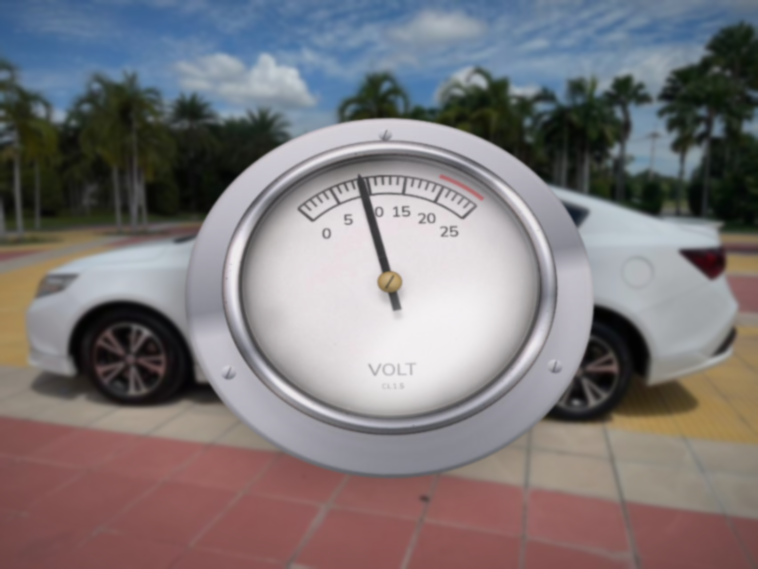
9 V
